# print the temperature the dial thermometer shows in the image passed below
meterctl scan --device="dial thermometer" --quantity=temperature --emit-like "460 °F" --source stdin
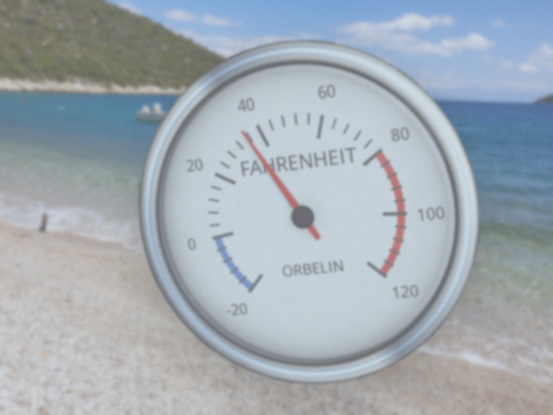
36 °F
